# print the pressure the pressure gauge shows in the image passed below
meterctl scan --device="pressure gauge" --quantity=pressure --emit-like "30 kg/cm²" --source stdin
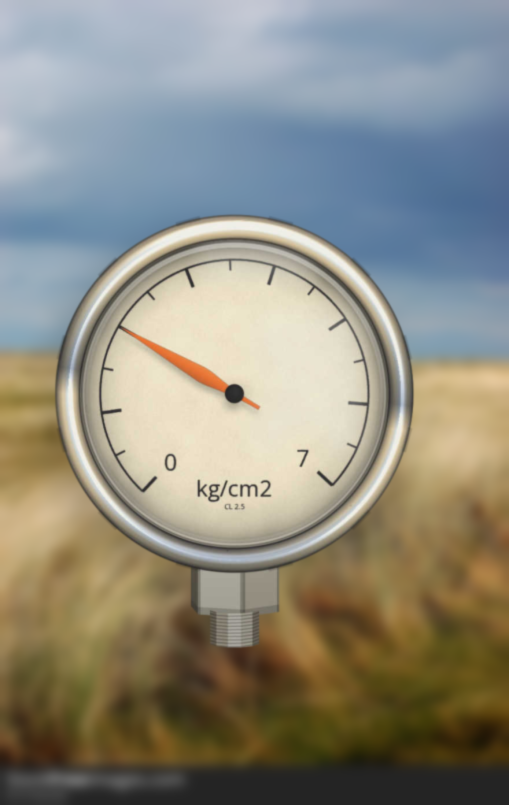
2 kg/cm²
